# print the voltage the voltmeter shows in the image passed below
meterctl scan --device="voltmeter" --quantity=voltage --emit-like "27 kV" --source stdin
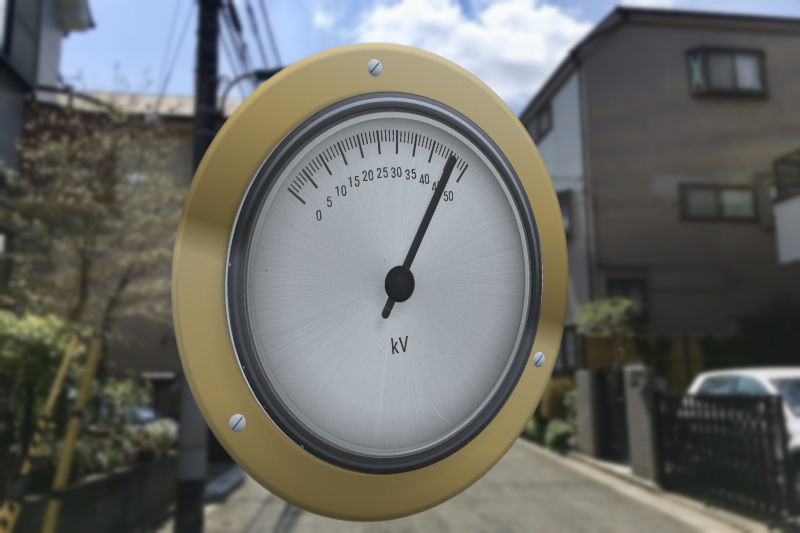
45 kV
